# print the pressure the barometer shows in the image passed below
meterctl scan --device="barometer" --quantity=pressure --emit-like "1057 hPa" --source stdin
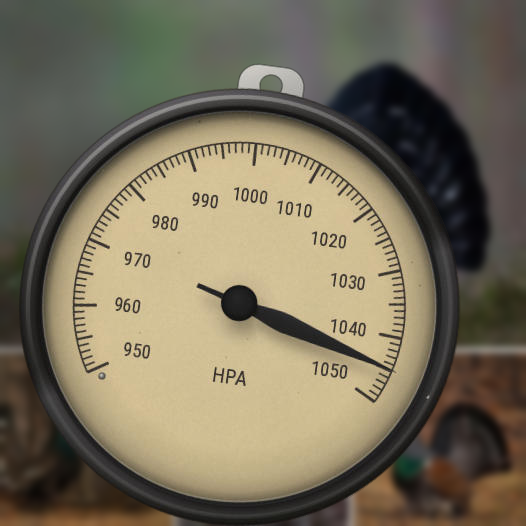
1045 hPa
